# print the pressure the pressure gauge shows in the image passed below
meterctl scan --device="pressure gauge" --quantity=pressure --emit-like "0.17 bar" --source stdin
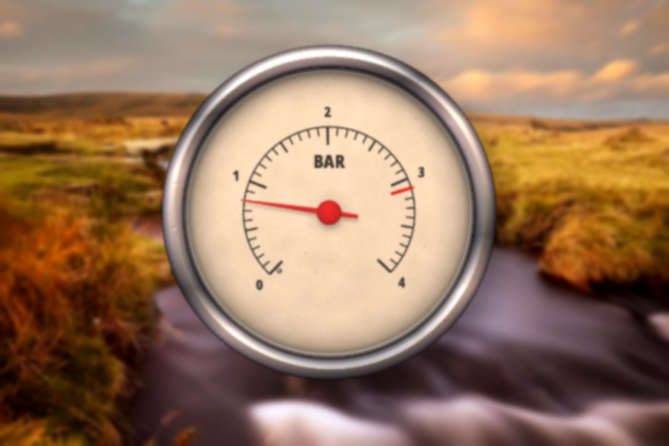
0.8 bar
